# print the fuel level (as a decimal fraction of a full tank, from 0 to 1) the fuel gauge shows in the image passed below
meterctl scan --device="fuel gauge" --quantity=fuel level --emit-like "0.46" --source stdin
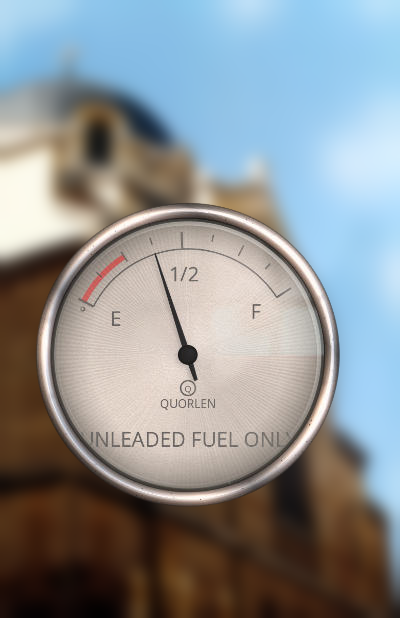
0.375
